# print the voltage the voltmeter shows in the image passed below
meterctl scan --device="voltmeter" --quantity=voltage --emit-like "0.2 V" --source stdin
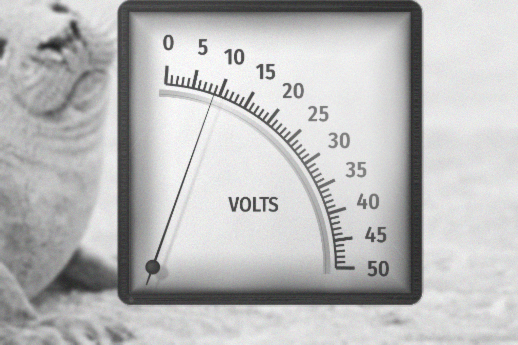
9 V
